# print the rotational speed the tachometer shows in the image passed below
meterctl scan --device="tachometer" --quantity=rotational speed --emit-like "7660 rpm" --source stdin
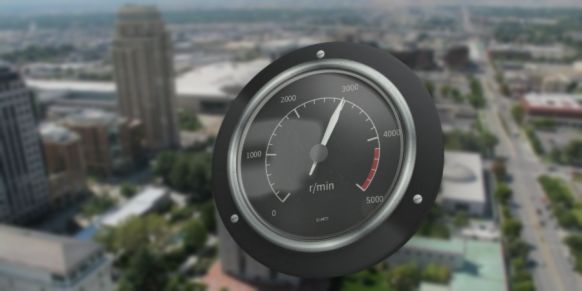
3000 rpm
